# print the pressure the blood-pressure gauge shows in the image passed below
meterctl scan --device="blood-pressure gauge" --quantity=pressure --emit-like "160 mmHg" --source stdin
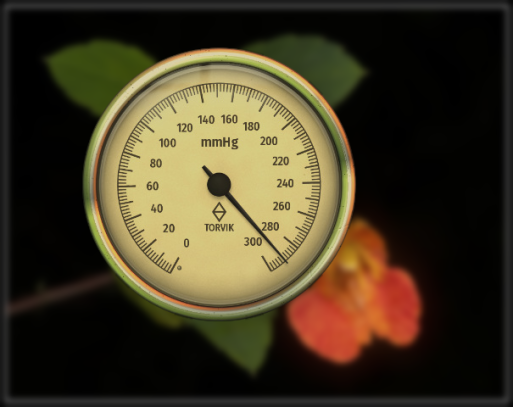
290 mmHg
